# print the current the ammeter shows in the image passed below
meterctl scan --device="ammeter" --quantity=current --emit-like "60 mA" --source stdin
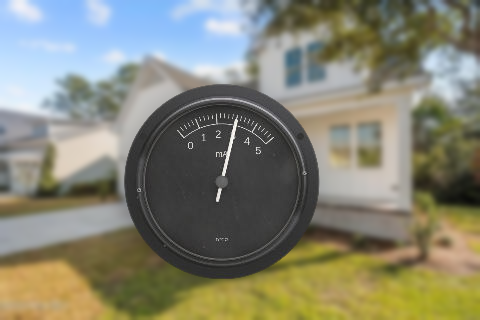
3 mA
